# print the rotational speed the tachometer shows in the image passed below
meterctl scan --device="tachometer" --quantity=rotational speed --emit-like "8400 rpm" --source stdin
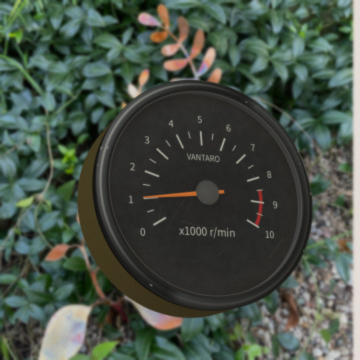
1000 rpm
